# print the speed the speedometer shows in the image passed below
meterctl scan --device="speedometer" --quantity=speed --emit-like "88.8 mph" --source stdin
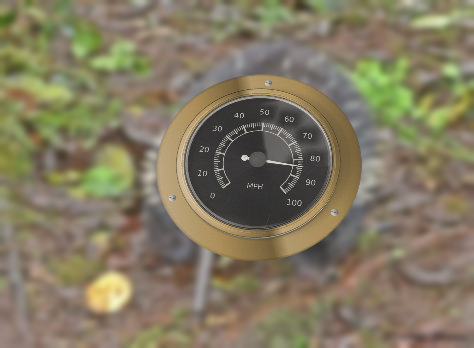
85 mph
